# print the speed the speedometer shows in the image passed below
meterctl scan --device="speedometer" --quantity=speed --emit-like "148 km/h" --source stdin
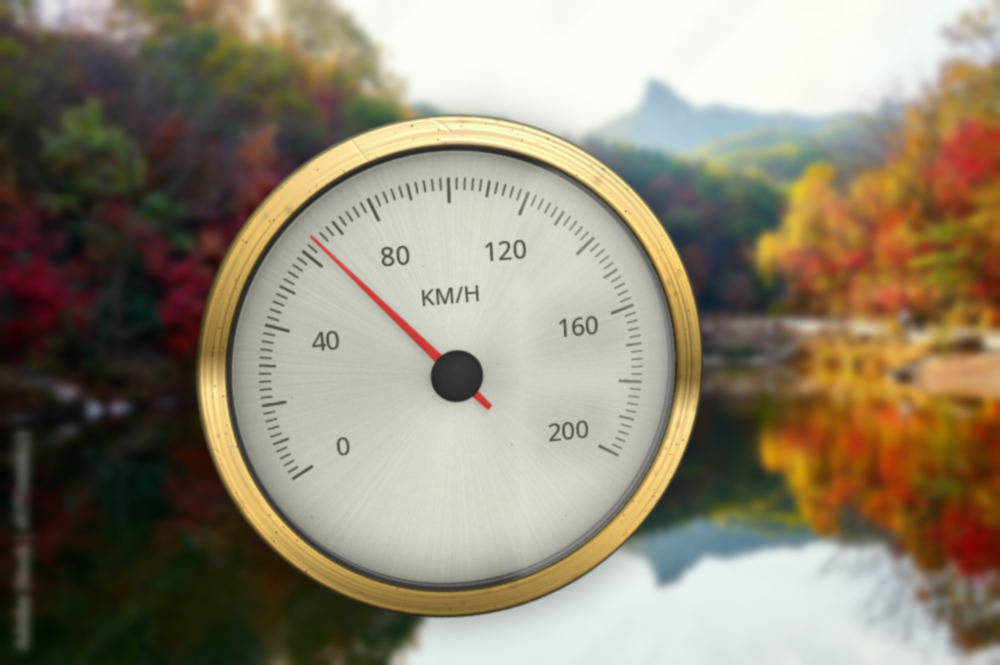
64 km/h
